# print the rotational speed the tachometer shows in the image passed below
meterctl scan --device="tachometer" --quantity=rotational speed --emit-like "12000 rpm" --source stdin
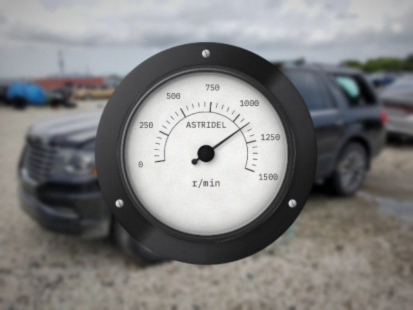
1100 rpm
